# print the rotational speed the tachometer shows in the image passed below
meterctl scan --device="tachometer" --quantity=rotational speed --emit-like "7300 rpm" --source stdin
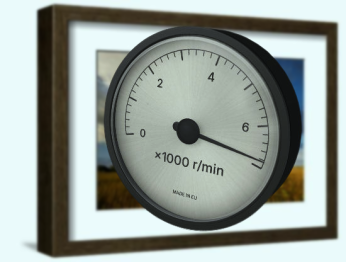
6800 rpm
